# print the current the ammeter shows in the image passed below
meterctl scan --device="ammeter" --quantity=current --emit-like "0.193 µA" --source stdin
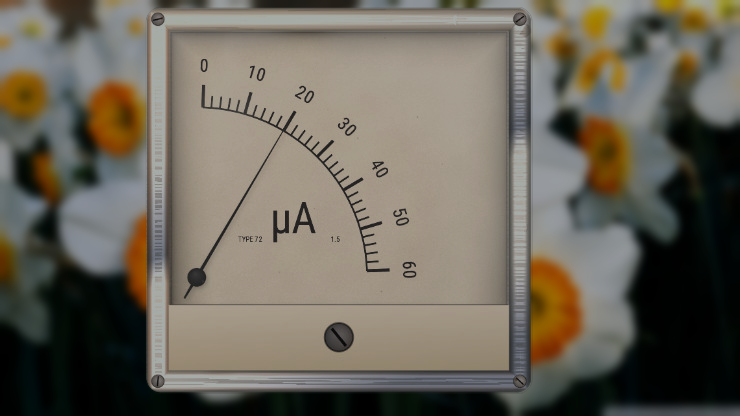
20 µA
